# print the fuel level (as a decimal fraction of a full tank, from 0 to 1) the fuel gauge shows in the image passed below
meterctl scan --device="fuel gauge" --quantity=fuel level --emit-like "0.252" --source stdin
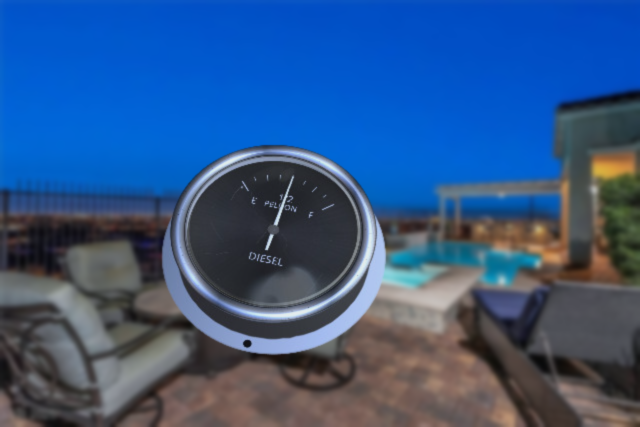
0.5
